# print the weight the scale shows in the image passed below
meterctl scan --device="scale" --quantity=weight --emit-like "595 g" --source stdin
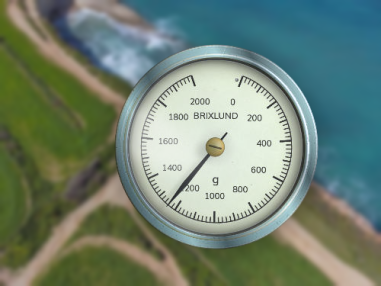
1240 g
